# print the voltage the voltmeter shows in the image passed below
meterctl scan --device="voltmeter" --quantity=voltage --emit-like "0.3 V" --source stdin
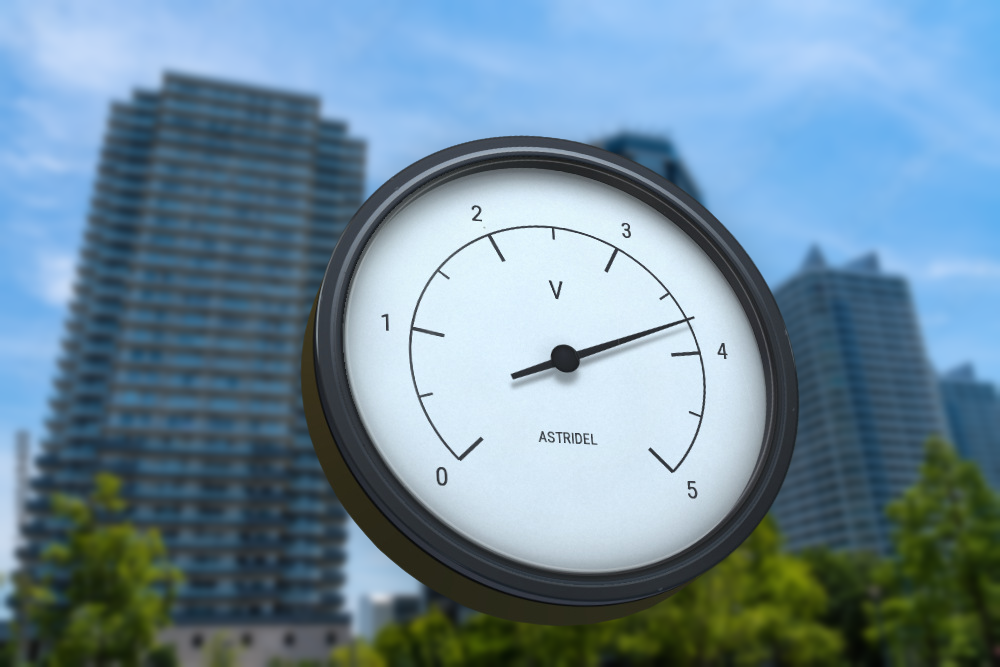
3.75 V
